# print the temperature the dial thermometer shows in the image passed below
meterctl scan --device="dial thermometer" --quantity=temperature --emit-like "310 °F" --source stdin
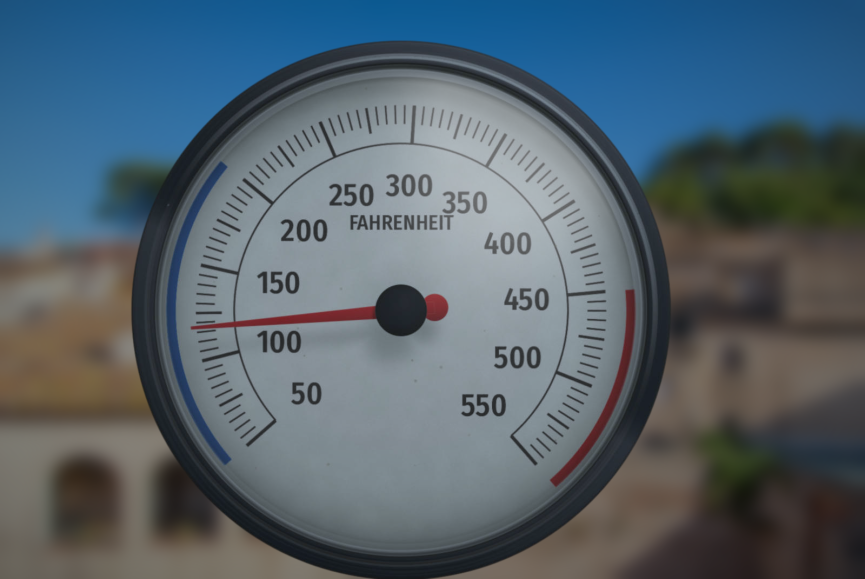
117.5 °F
